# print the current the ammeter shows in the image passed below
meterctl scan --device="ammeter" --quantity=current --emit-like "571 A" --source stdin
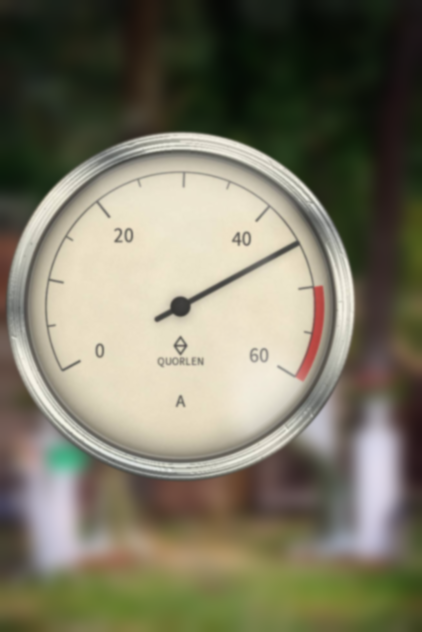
45 A
